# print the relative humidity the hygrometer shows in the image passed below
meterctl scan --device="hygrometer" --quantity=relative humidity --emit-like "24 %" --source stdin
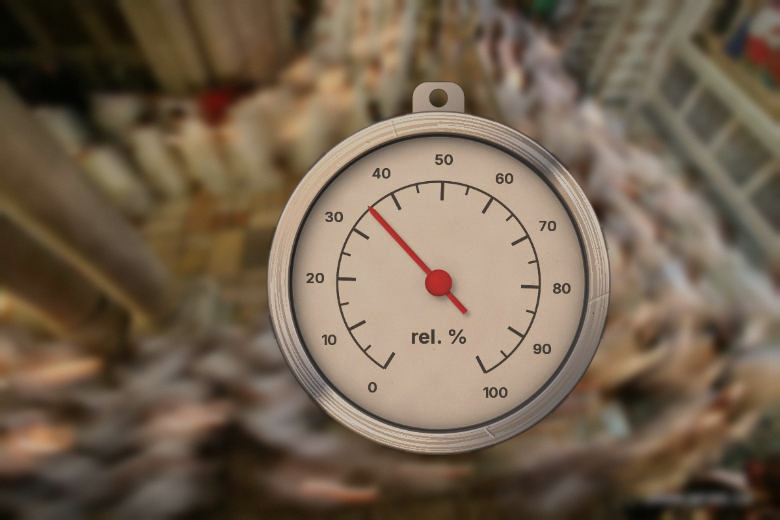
35 %
